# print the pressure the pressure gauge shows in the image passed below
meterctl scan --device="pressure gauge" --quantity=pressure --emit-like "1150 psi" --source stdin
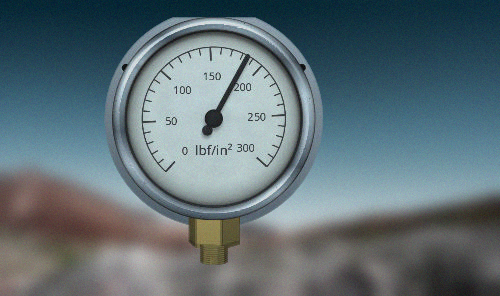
185 psi
